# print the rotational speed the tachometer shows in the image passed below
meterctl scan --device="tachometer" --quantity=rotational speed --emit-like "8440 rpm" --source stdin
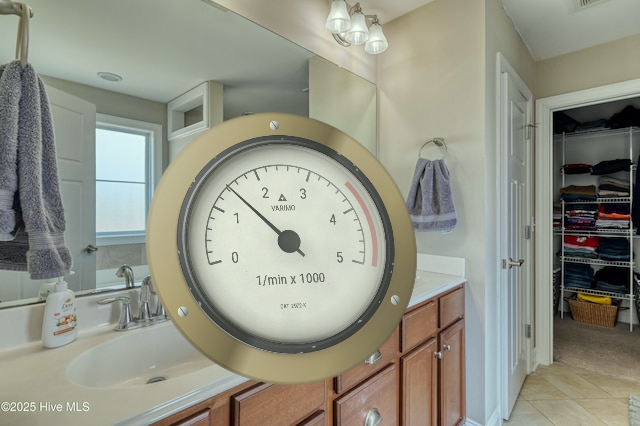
1400 rpm
